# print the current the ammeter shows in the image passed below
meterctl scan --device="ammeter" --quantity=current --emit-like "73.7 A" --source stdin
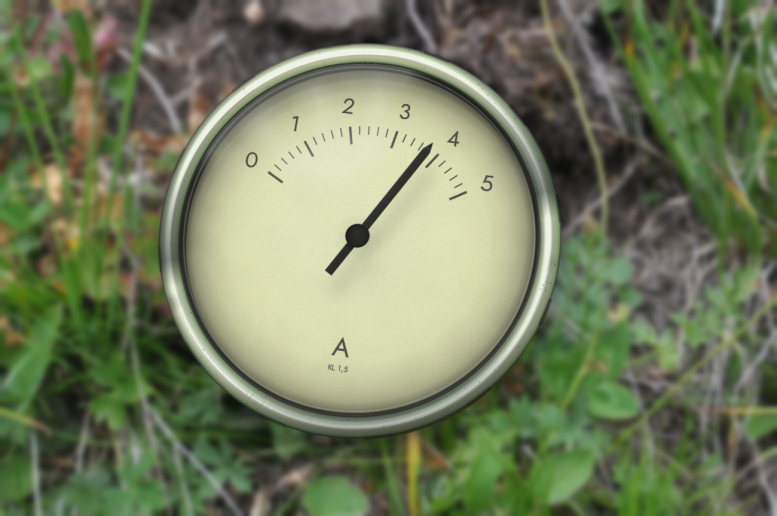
3.8 A
